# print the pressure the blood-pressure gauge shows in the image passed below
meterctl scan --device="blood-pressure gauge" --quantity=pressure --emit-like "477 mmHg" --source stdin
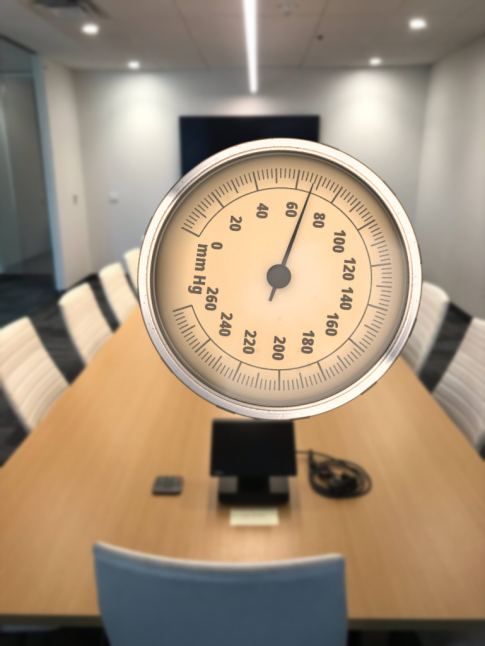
68 mmHg
